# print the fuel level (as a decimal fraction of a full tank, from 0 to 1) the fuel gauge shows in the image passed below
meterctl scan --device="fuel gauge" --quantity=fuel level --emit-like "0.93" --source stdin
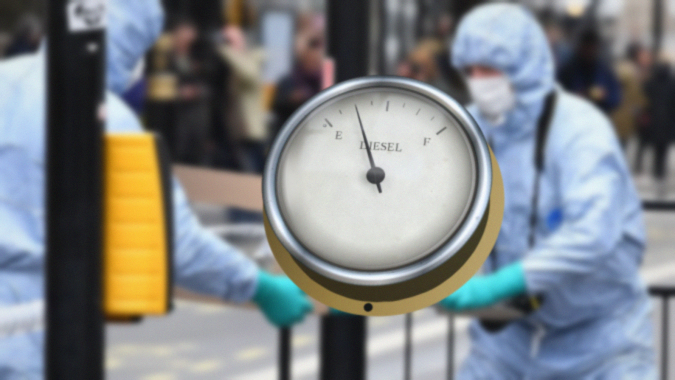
0.25
